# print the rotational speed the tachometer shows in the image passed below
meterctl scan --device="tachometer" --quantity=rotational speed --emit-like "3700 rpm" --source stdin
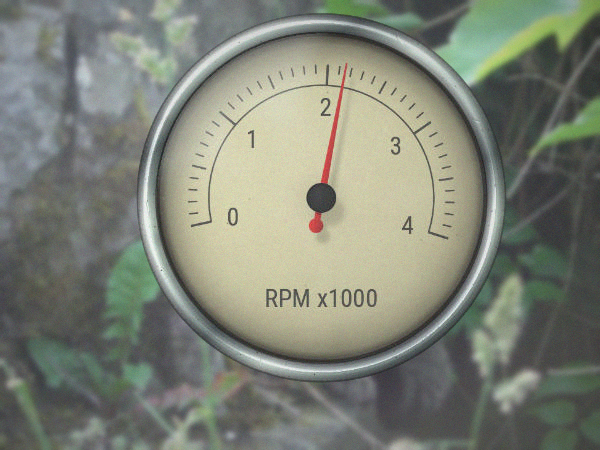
2150 rpm
